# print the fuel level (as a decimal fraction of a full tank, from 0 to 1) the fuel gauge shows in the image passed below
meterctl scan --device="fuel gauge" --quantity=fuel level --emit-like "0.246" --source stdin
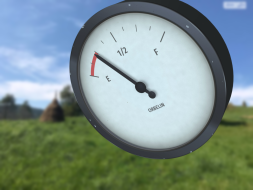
0.25
